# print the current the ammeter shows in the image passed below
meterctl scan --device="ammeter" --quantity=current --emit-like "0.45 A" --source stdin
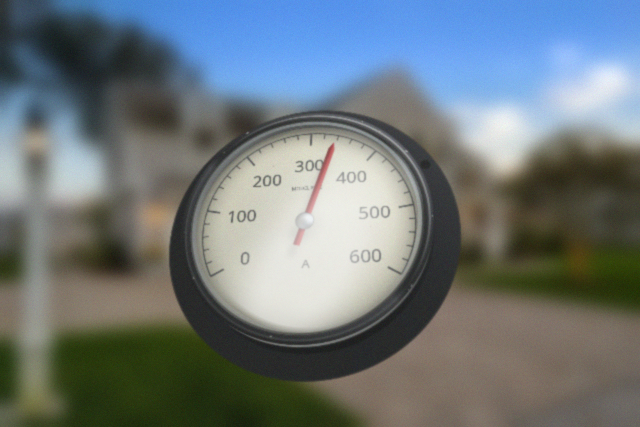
340 A
